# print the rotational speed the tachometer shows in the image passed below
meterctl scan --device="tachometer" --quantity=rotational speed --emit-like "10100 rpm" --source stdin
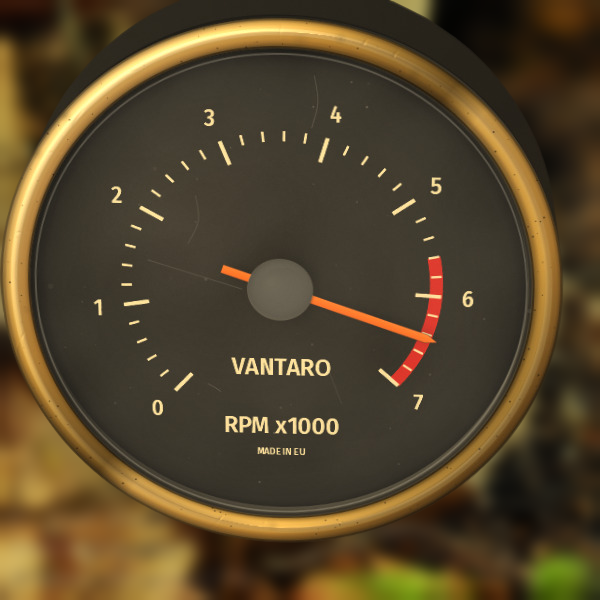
6400 rpm
